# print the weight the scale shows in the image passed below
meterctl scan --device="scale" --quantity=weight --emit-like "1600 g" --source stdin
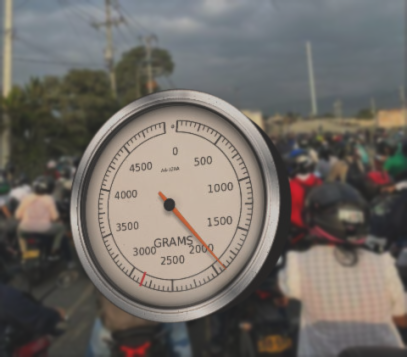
1900 g
